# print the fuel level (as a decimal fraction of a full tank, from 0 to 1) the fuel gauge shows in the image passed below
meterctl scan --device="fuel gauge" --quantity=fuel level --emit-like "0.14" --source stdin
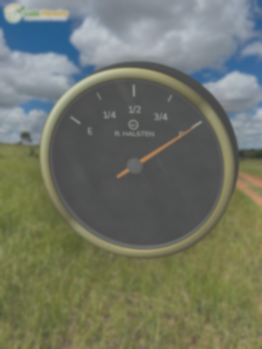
1
